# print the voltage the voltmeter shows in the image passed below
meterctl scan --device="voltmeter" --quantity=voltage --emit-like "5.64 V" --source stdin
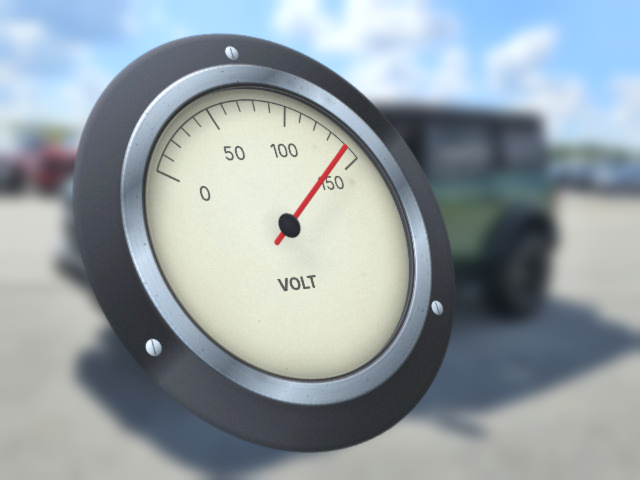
140 V
